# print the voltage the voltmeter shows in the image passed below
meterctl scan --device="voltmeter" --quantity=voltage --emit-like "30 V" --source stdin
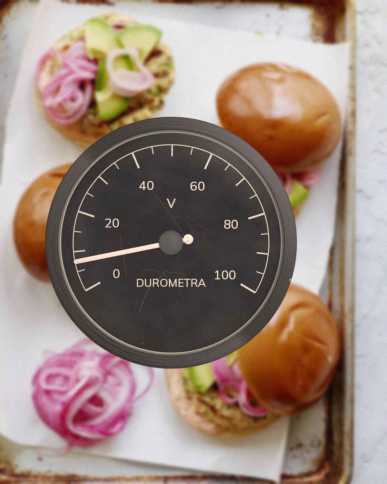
7.5 V
